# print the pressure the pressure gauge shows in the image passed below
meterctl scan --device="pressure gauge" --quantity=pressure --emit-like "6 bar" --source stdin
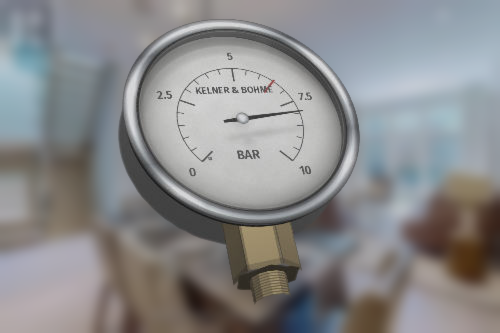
8 bar
